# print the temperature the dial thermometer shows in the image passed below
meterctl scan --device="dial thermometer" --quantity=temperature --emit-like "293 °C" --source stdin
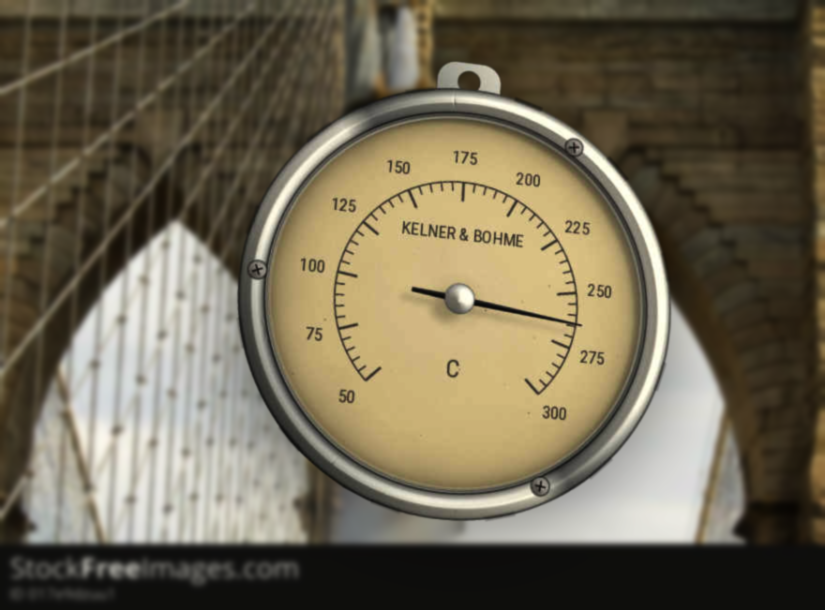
265 °C
